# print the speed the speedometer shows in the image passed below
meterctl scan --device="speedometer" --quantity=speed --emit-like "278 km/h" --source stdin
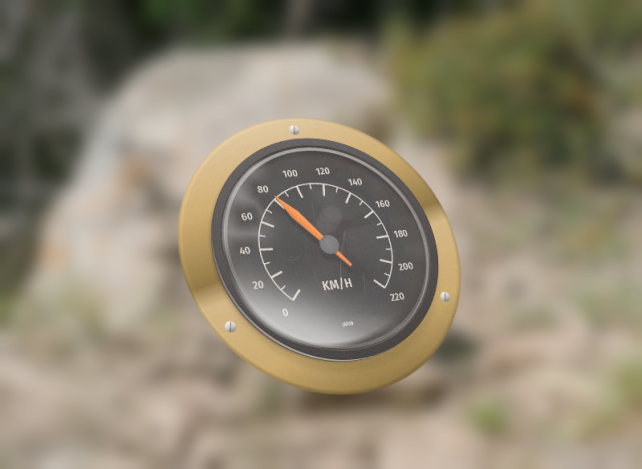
80 km/h
